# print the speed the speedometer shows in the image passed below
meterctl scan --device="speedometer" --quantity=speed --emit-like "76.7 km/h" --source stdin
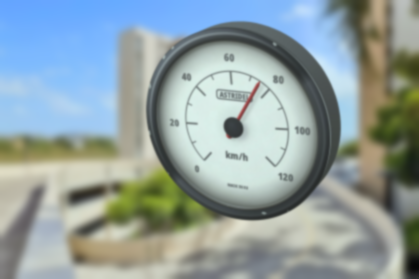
75 km/h
